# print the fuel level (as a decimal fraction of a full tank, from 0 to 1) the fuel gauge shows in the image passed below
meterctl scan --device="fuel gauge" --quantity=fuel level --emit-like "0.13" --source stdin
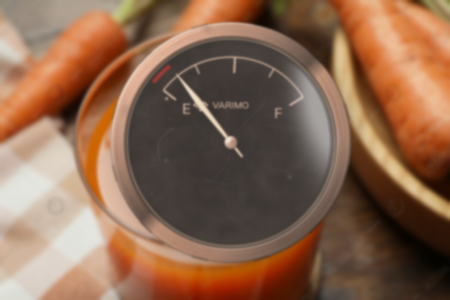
0.125
